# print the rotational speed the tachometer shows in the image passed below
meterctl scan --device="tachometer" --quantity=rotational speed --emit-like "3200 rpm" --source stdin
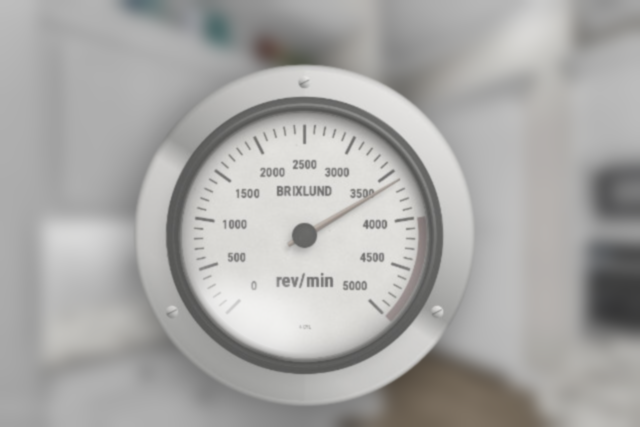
3600 rpm
